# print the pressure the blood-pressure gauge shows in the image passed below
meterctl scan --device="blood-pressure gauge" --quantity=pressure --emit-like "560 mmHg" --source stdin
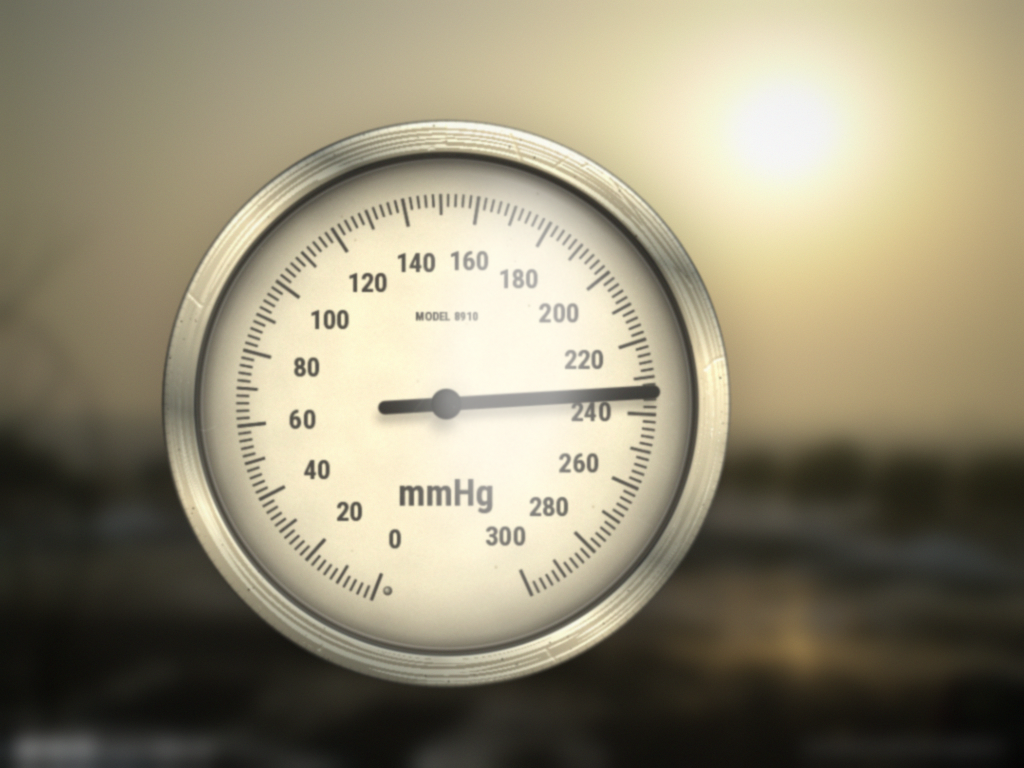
234 mmHg
